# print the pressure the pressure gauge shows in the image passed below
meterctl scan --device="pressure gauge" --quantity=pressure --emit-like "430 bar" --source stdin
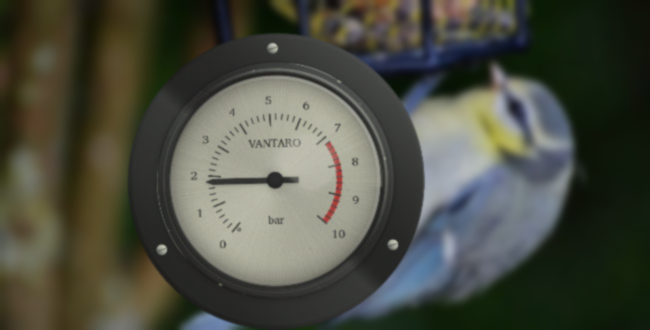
1.8 bar
